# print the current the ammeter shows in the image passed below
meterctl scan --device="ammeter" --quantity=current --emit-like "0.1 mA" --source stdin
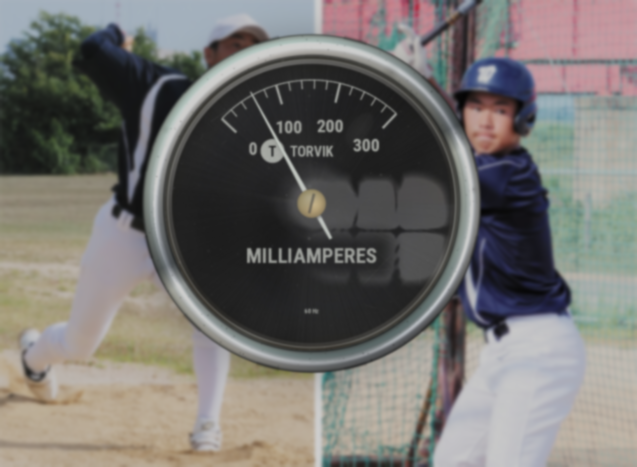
60 mA
